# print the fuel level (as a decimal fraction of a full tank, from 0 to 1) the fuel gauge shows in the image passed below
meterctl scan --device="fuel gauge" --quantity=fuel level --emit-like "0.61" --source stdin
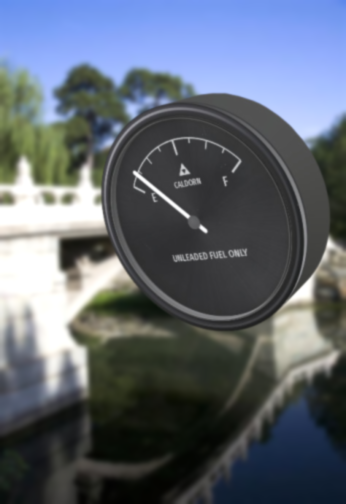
0.125
